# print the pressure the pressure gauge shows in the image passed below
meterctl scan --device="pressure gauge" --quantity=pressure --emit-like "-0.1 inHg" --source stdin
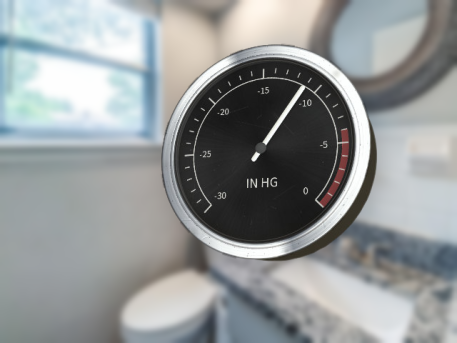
-11 inHg
